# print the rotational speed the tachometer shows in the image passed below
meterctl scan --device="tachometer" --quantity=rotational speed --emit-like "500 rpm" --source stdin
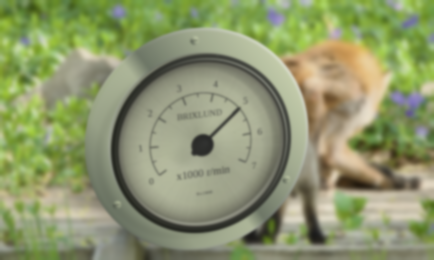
5000 rpm
